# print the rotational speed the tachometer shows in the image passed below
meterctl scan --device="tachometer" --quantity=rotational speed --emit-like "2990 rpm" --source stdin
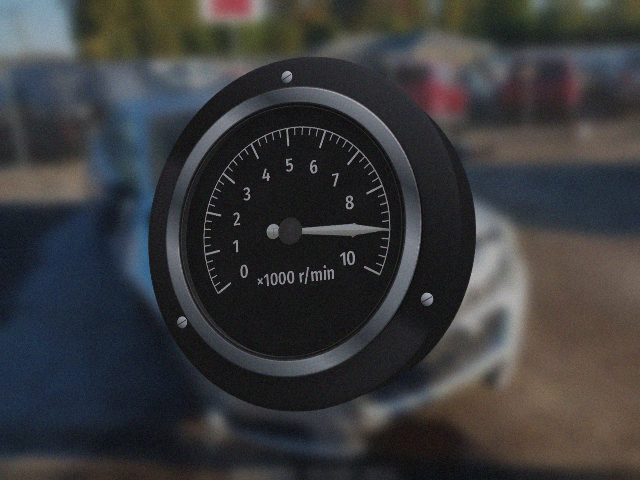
9000 rpm
